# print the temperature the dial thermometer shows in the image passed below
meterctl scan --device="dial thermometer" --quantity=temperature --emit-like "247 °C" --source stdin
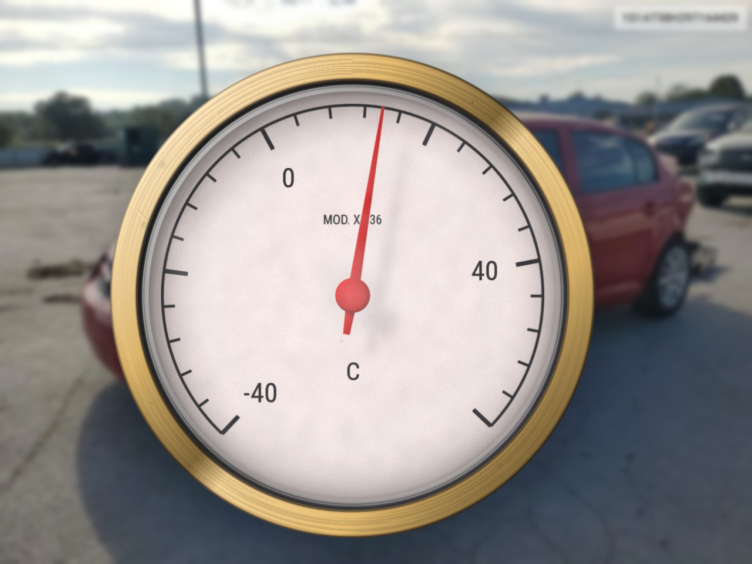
14 °C
